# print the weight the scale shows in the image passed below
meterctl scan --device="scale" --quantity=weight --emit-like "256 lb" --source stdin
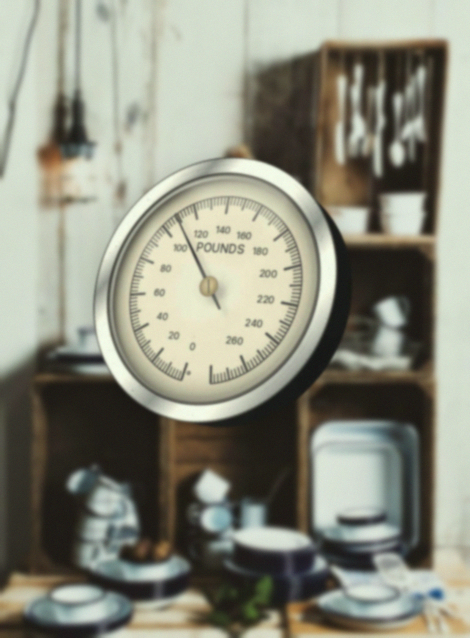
110 lb
